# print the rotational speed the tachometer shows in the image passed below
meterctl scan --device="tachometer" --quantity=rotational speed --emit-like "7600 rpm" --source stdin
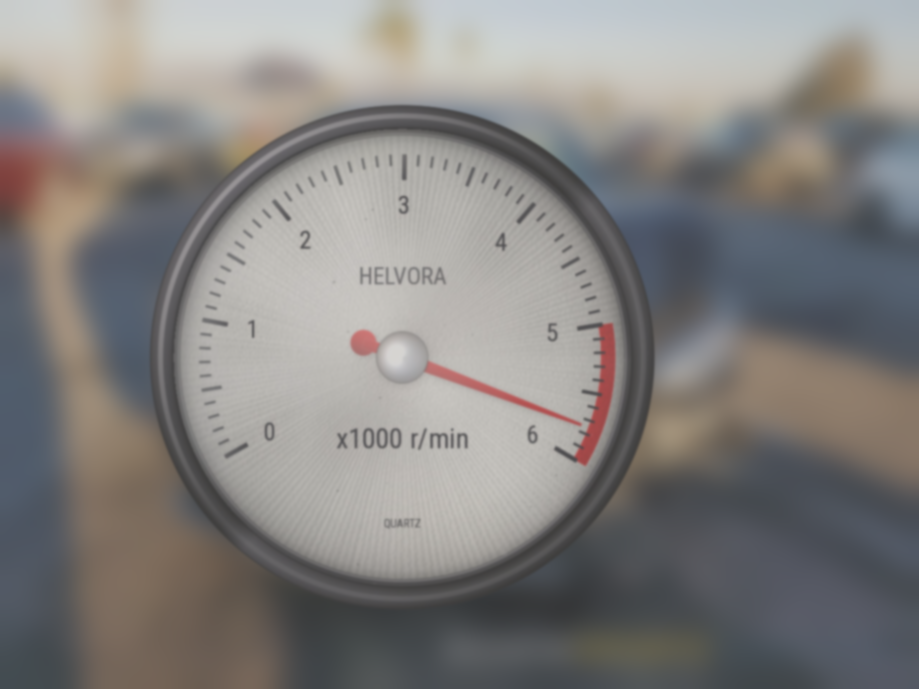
5750 rpm
